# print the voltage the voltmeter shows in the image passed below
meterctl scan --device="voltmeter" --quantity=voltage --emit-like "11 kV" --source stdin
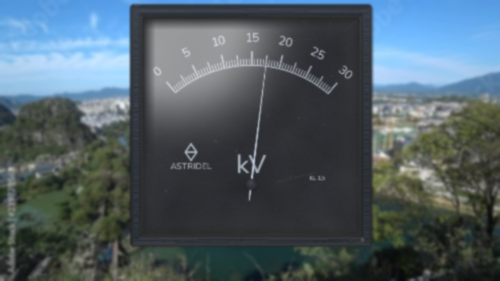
17.5 kV
